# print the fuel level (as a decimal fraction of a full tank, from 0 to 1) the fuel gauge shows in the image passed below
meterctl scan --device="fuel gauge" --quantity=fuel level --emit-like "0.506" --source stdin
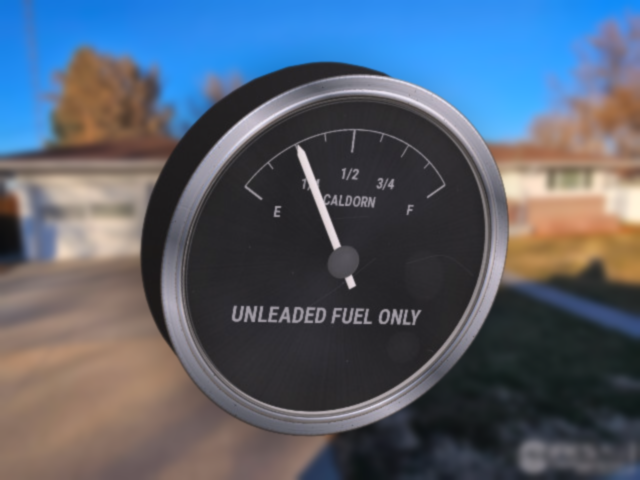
0.25
